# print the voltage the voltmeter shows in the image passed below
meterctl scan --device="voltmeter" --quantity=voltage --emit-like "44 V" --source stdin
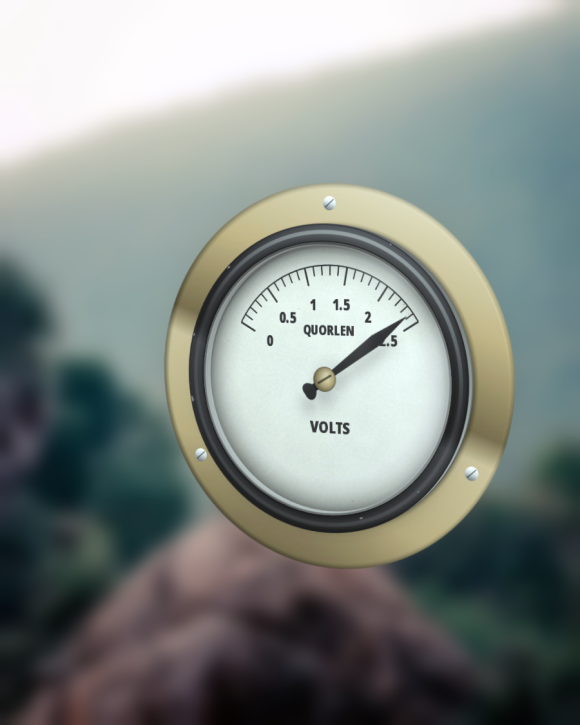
2.4 V
